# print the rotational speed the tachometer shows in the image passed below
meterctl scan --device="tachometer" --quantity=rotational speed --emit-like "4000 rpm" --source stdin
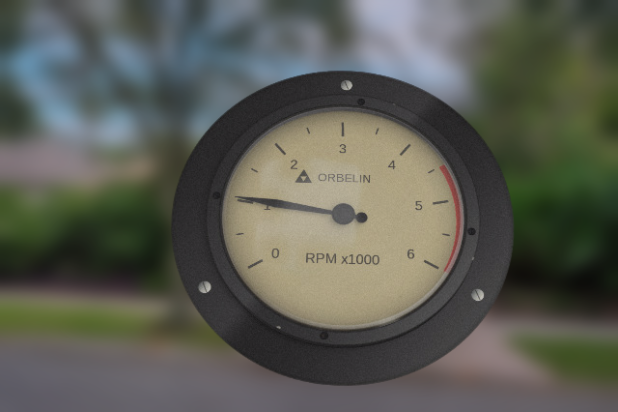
1000 rpm
